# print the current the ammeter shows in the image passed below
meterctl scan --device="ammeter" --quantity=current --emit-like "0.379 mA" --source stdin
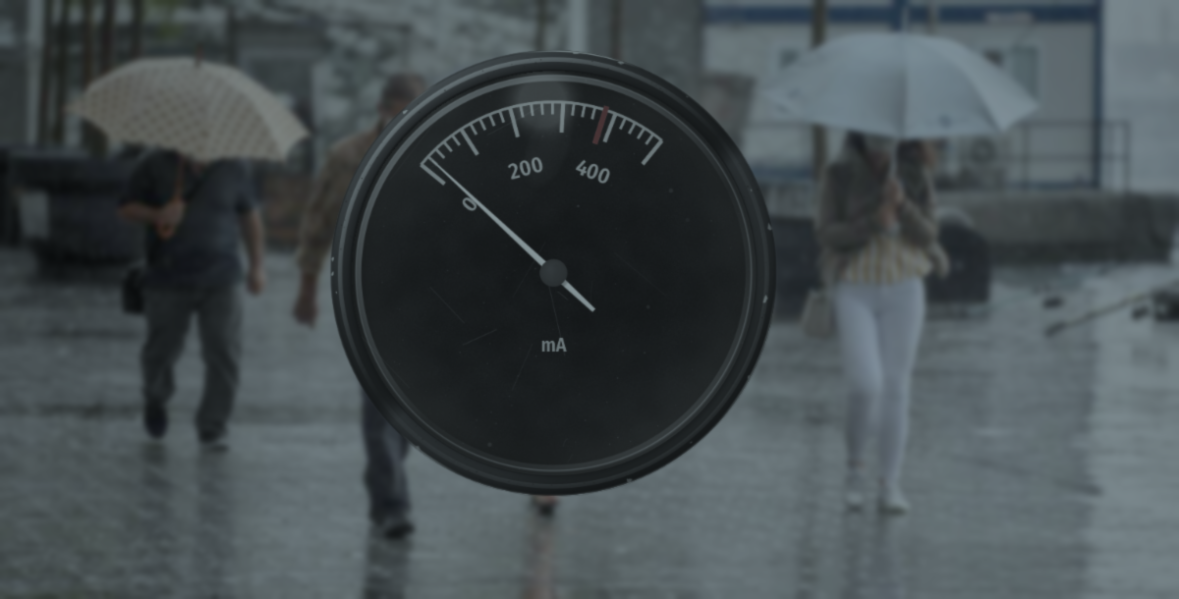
20 mA
